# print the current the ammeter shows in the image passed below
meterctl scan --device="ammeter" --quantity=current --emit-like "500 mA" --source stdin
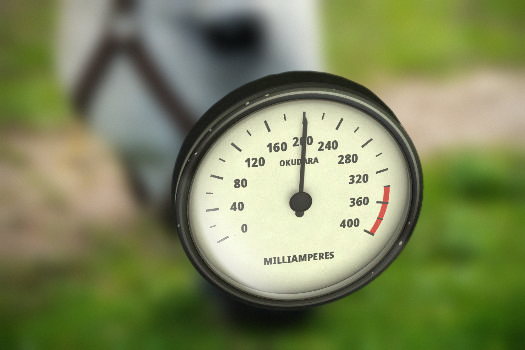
200 mA
